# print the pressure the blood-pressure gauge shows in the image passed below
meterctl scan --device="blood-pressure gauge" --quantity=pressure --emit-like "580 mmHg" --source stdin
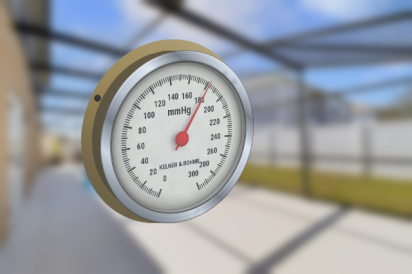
180 mmHg
